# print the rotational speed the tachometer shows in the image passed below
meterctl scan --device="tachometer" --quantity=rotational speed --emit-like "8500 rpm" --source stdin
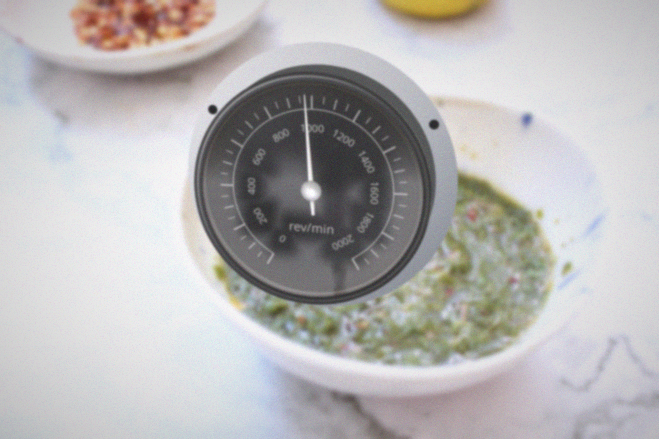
975 rpm
